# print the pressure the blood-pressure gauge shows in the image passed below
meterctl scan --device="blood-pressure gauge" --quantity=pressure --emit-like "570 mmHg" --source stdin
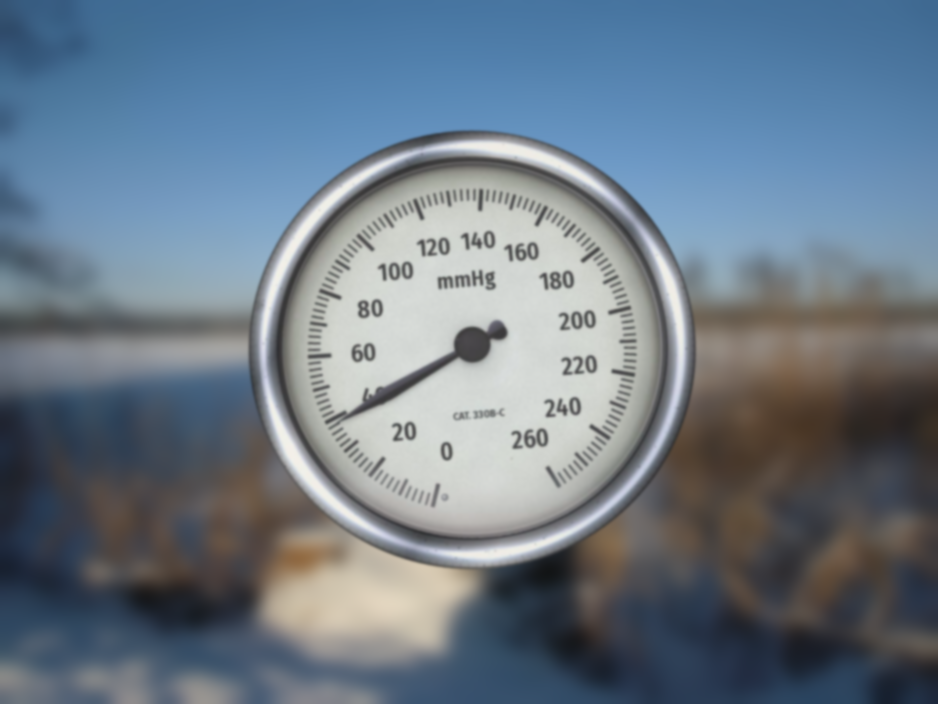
38 mmHg
